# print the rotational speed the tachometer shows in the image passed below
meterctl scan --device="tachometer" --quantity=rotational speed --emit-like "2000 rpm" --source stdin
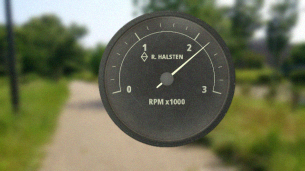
2200 rpm
